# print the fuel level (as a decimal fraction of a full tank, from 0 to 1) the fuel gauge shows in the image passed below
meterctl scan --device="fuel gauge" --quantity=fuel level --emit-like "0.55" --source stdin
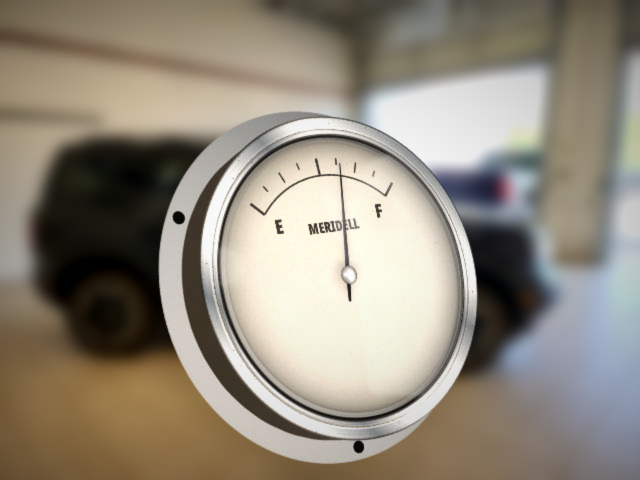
0.625
